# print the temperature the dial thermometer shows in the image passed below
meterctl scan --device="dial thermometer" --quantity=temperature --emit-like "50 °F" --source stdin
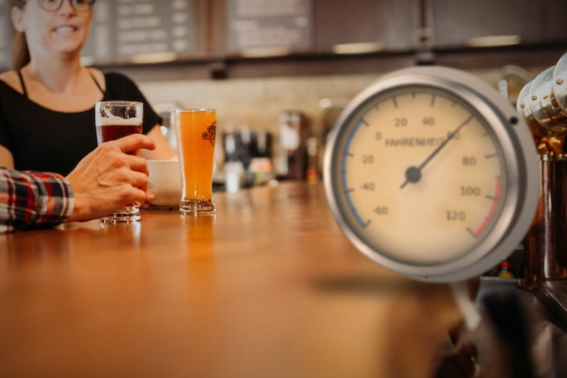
60 °F
